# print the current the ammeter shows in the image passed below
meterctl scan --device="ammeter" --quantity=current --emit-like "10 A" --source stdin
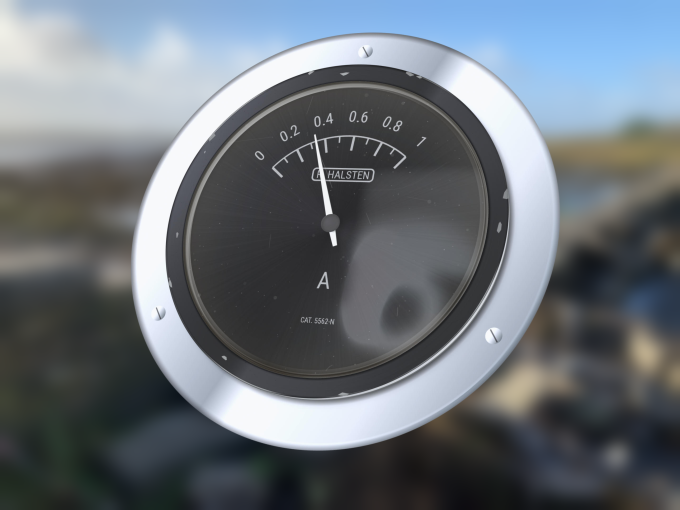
0.35 A
